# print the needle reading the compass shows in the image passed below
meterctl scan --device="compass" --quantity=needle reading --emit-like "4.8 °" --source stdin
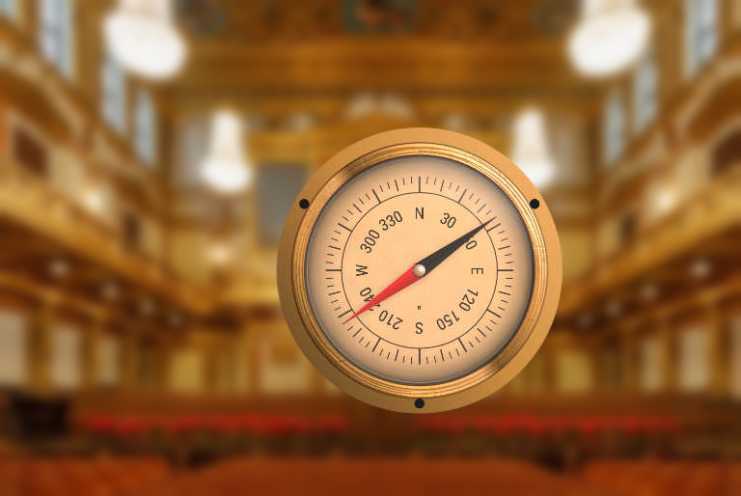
235 °
